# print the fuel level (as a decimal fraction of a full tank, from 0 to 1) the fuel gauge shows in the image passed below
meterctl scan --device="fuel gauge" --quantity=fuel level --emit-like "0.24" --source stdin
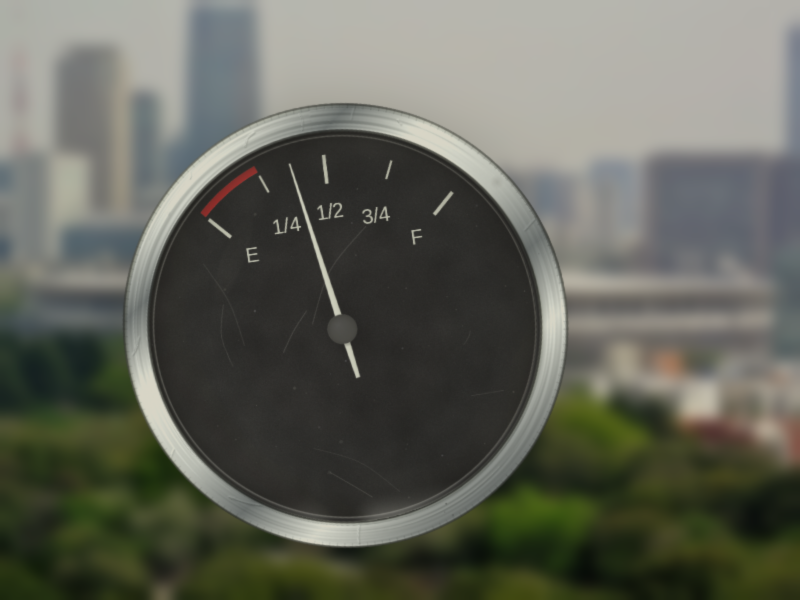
0.375
